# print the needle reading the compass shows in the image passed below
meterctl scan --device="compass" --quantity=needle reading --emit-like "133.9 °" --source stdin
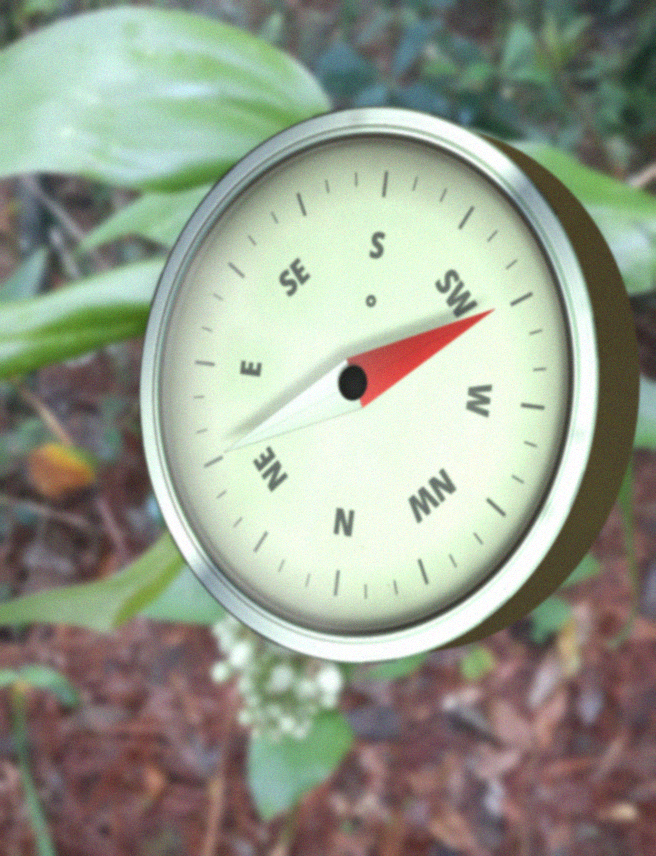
240 °
